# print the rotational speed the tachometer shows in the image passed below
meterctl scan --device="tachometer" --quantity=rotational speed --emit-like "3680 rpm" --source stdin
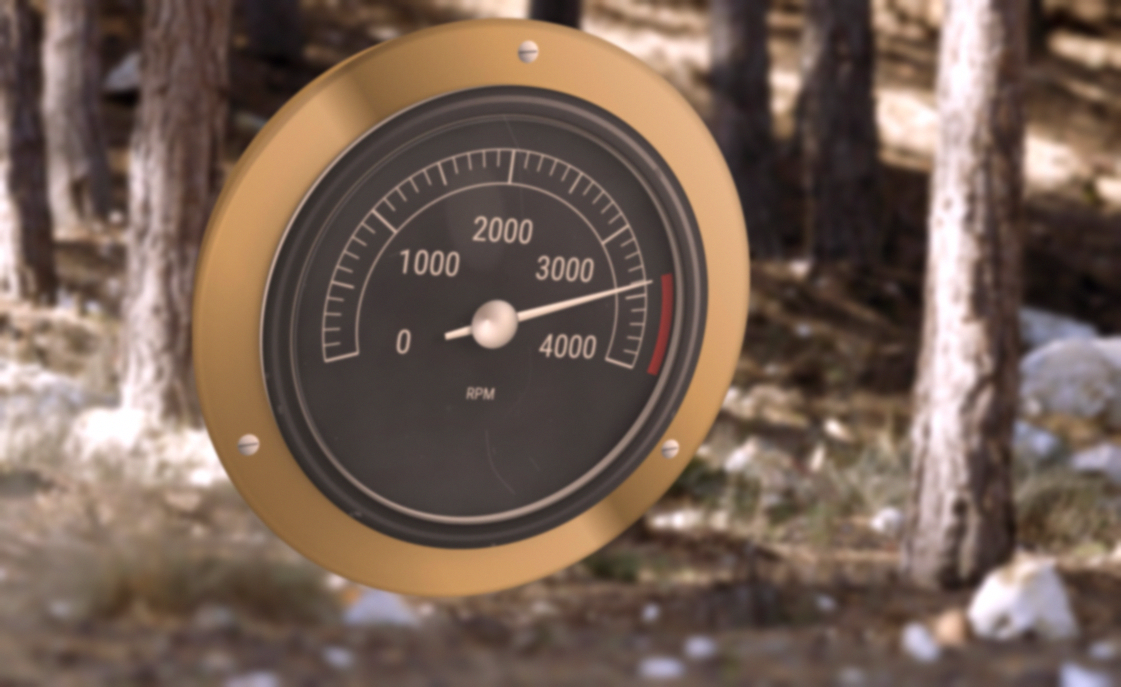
3400 rpm
